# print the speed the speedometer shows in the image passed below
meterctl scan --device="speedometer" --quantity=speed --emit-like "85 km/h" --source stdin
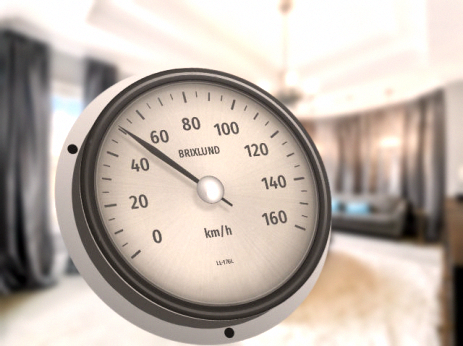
50 km/h
